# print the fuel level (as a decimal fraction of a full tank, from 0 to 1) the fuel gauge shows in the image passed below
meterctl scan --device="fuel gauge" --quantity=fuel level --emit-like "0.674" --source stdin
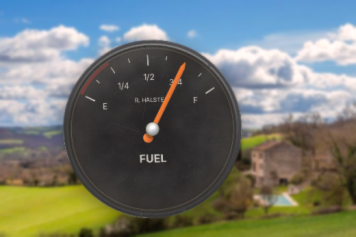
0.75
